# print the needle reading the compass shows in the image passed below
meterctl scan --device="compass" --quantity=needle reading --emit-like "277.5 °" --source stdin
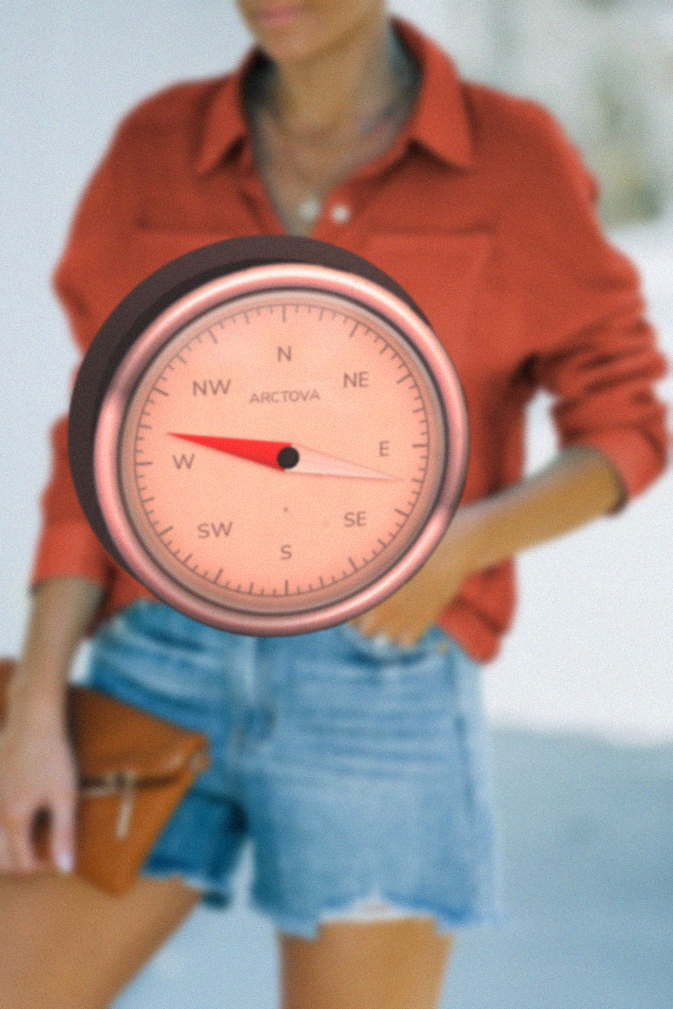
285 °
